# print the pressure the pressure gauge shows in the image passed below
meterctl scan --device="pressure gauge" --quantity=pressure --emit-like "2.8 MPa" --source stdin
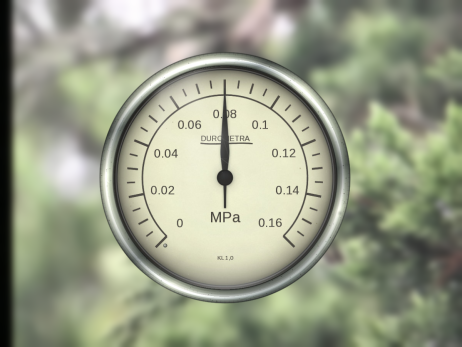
0.08 MPa
